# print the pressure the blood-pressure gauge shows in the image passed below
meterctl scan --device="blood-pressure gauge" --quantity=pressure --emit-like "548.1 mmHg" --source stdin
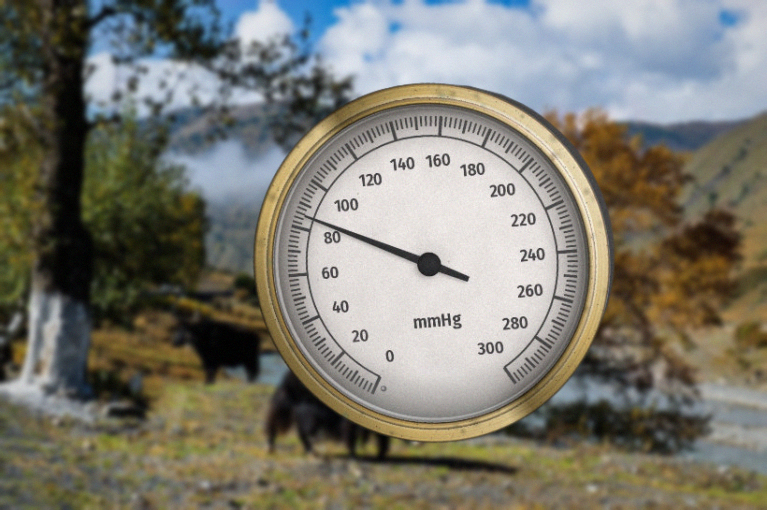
86 mmHg
